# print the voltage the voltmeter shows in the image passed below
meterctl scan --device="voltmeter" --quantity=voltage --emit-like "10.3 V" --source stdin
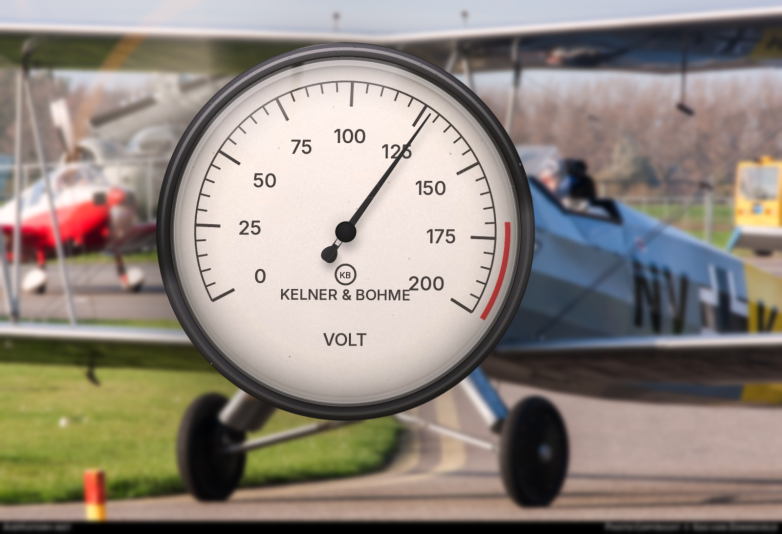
127.5 V
